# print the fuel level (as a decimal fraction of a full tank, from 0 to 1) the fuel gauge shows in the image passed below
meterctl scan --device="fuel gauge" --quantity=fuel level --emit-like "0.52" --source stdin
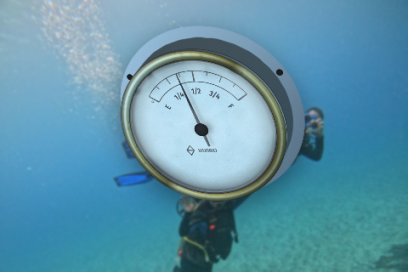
0.375
